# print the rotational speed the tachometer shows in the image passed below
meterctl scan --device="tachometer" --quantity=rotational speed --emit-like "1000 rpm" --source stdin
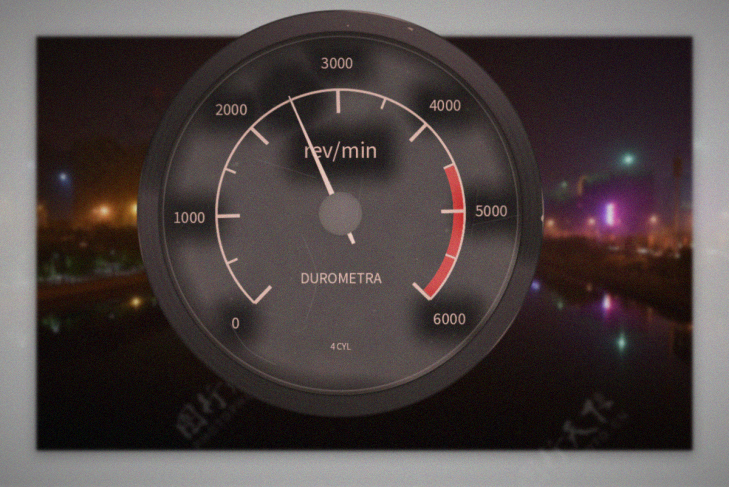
2500 rpm
